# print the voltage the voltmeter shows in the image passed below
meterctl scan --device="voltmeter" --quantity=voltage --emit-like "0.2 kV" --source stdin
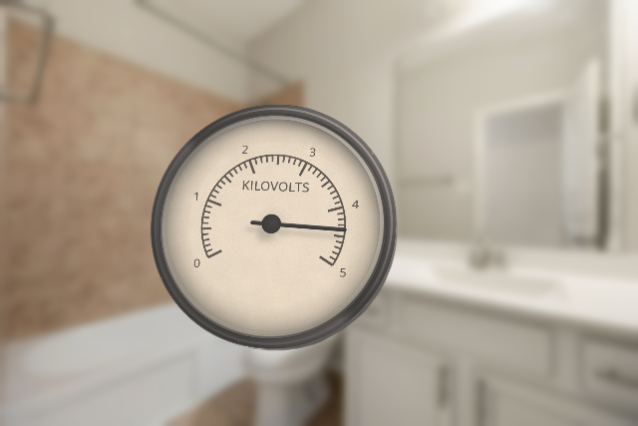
4.4 kV
